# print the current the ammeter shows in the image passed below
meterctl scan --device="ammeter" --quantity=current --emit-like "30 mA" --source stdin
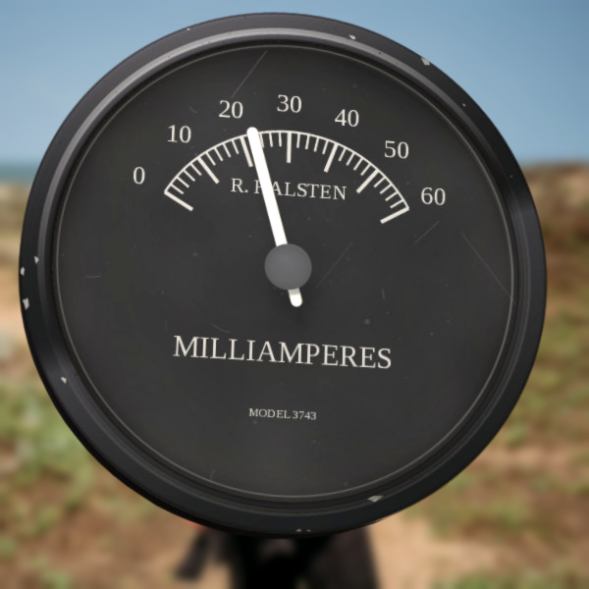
22 mA
